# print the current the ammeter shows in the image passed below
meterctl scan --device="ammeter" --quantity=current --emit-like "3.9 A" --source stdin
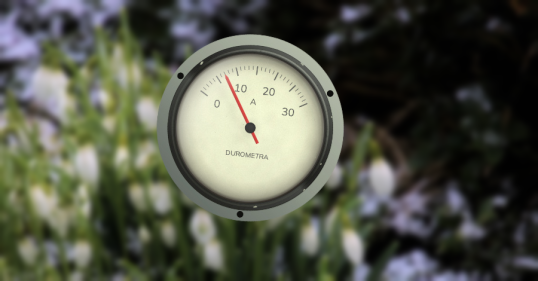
7 A
